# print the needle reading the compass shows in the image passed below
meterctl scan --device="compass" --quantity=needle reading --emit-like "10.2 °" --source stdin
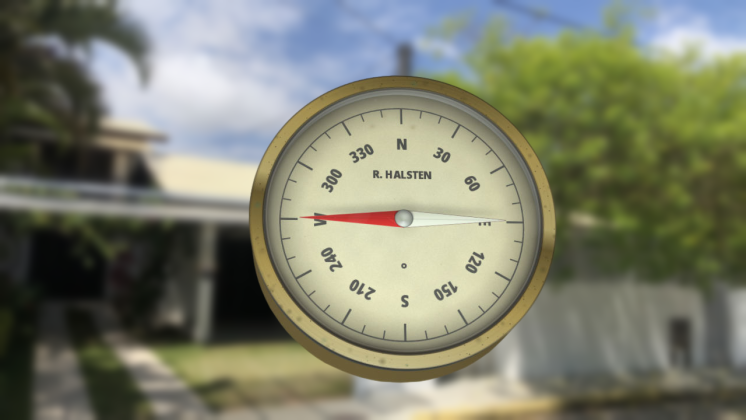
270 °
